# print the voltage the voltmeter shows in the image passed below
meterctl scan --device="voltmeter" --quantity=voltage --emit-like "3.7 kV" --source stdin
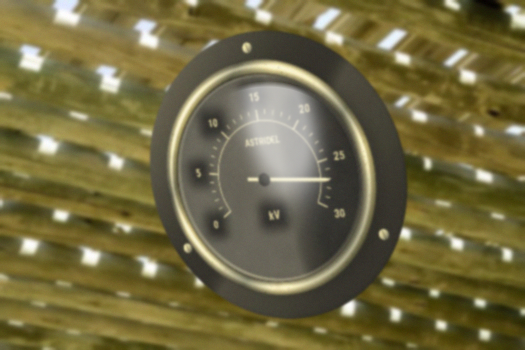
27 kV
